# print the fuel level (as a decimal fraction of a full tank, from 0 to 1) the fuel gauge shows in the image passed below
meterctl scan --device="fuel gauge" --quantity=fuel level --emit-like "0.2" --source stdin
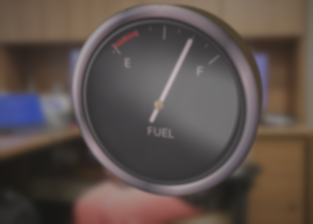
0.75
